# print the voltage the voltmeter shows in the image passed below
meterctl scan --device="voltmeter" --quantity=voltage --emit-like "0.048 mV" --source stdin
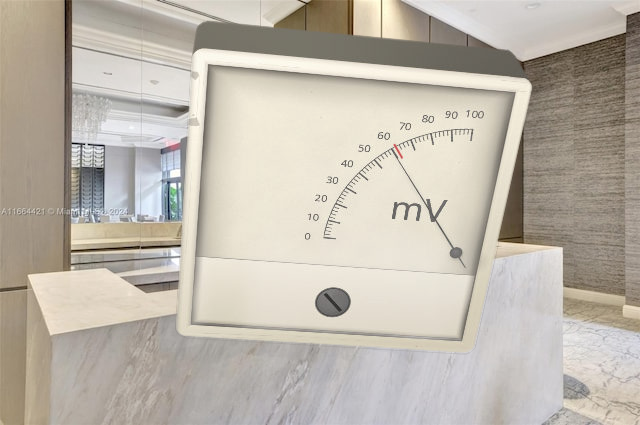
60 mV
